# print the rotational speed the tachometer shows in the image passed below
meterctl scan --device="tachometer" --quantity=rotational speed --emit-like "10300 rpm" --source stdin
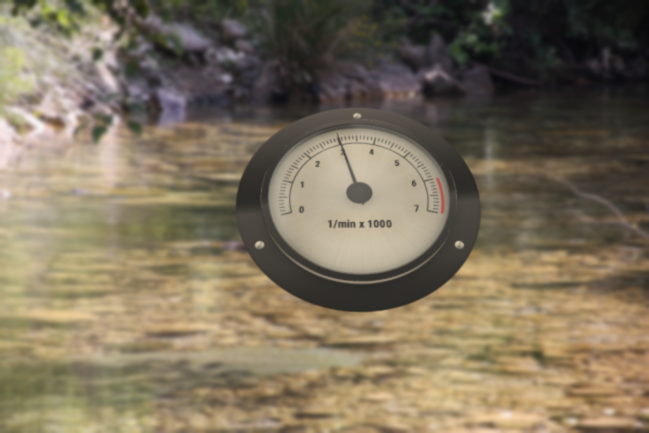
3000 rpm
